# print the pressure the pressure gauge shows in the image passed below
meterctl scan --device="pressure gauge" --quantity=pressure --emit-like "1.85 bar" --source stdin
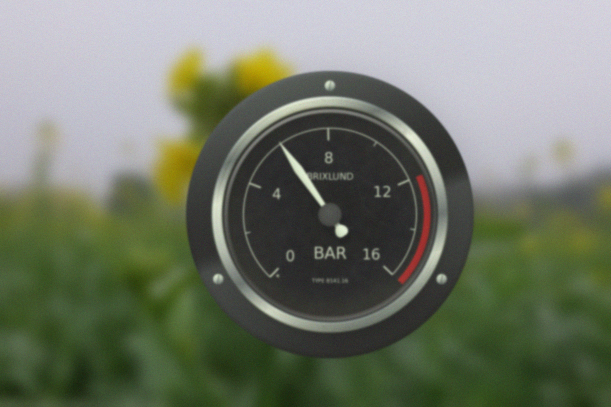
6 bar
